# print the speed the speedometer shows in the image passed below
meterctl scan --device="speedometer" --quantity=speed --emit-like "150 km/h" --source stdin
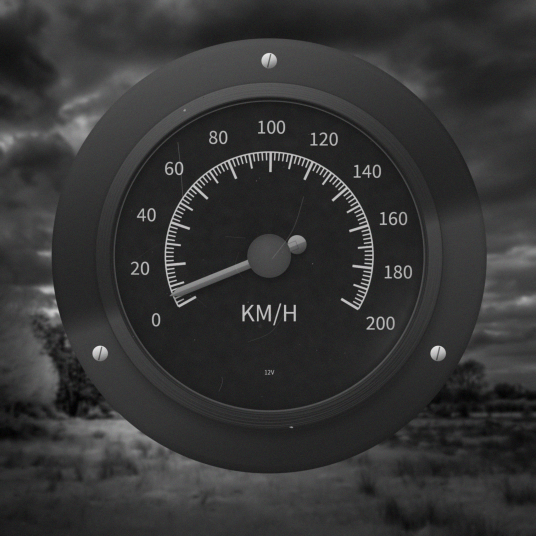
6 km/h
